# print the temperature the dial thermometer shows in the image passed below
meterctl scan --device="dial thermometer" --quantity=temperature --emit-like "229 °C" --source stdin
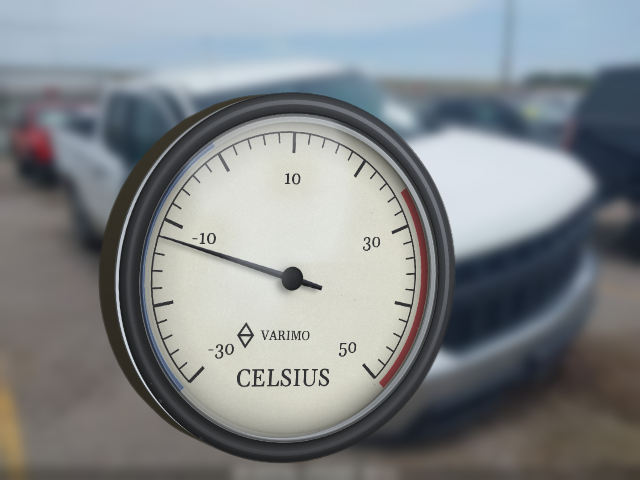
-12 °C
